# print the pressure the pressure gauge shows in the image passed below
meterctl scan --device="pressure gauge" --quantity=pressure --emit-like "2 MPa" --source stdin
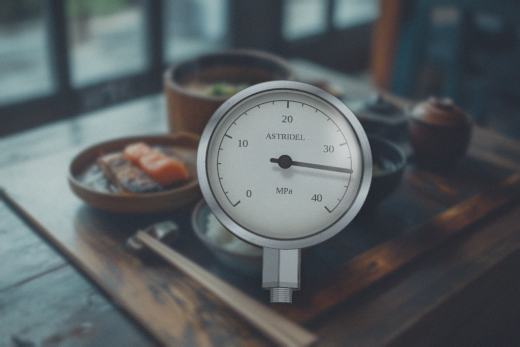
34 MPa
